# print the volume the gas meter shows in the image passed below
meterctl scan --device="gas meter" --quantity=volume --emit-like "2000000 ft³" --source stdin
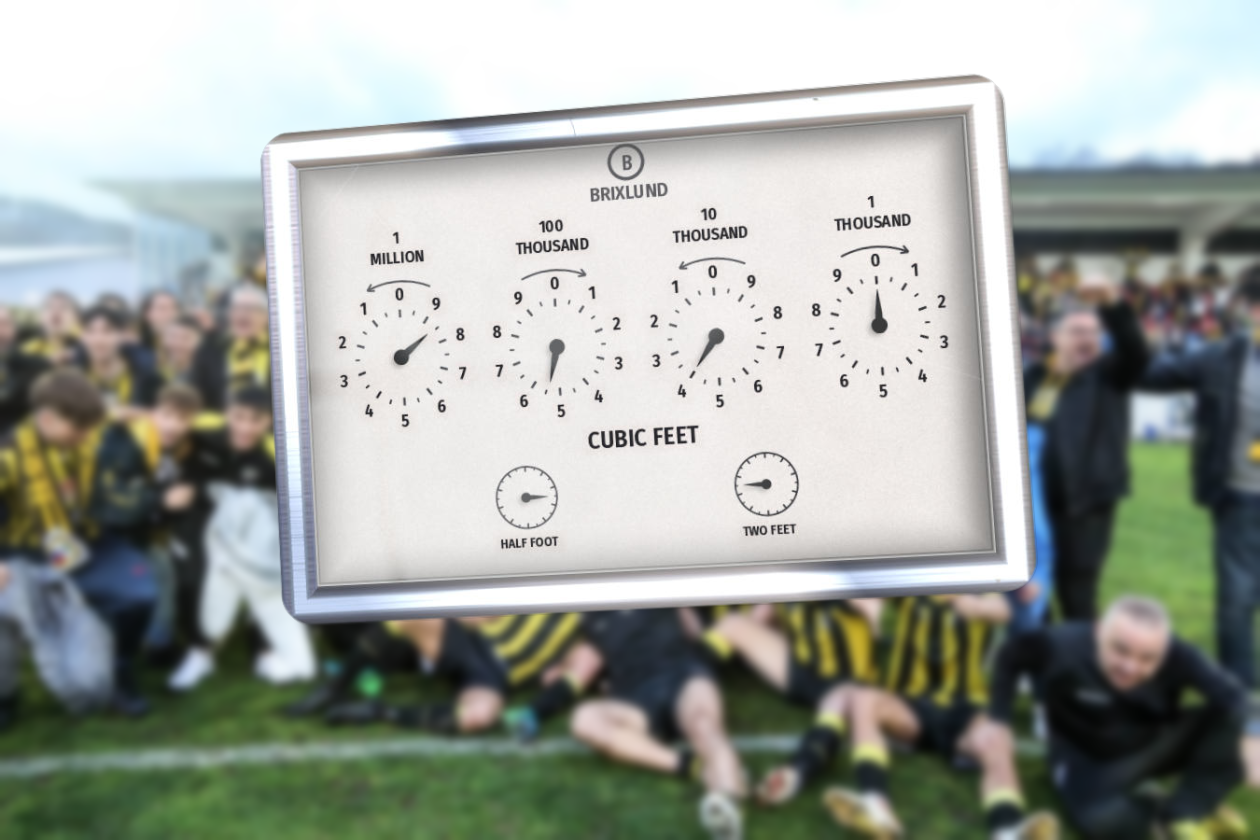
854000 ft³
